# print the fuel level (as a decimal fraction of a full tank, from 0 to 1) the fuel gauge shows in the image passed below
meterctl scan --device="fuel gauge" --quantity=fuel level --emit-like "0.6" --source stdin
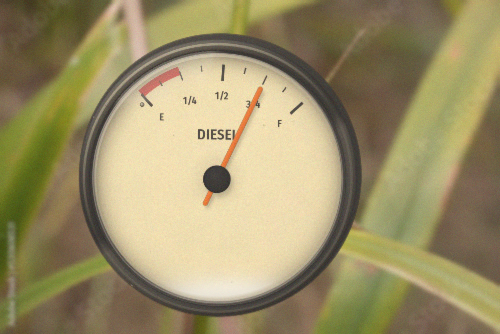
0.75
